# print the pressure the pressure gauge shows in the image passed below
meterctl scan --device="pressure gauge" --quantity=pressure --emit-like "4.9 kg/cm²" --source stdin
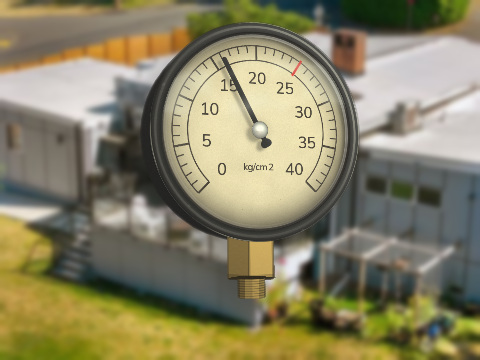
16 kg/cm²
